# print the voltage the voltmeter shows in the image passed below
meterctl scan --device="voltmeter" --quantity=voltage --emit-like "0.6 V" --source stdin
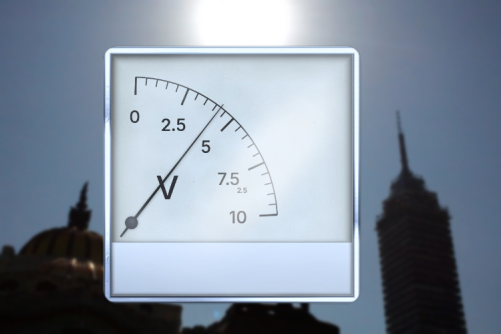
4.25 V
